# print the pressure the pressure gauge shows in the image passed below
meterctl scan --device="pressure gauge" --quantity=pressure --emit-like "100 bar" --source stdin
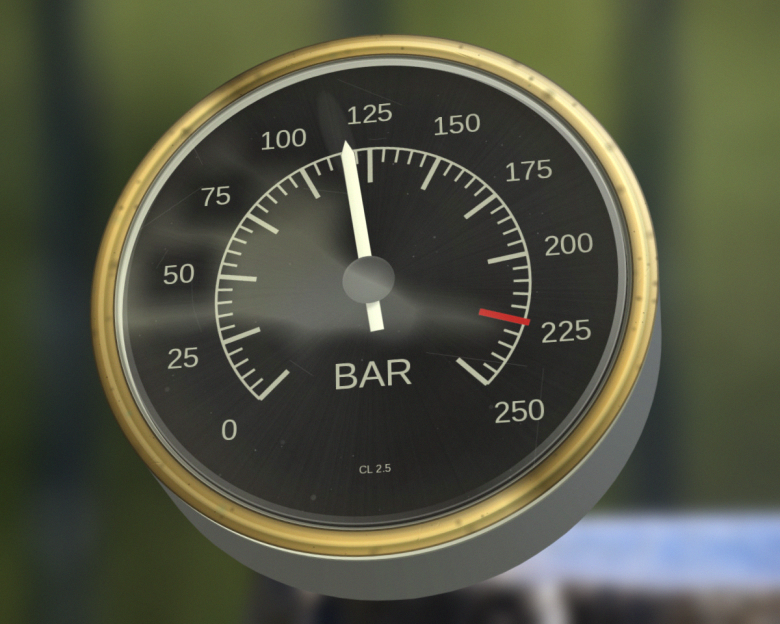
117.5 bar
